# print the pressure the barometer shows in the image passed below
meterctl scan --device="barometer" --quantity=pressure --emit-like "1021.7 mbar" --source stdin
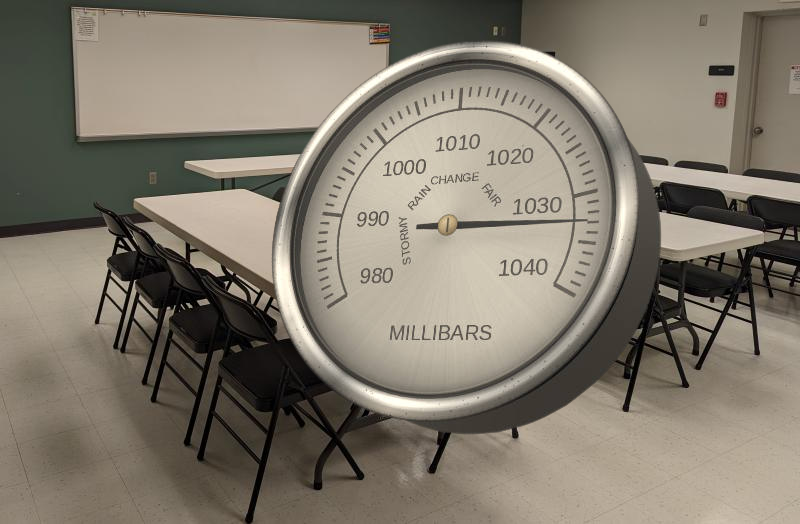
1033 mbar
